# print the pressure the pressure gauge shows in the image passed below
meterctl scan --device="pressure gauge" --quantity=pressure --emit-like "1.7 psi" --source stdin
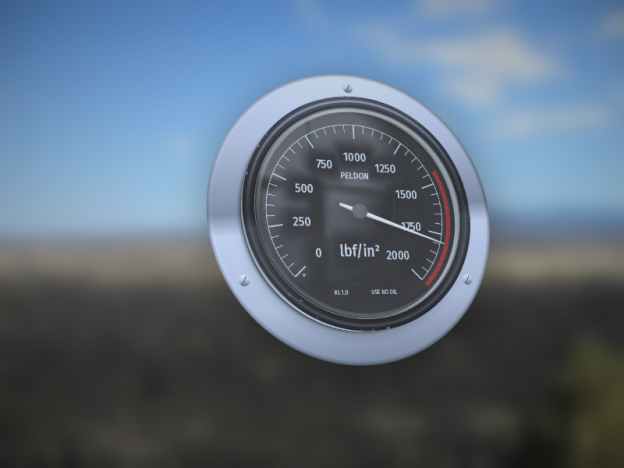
1800 psi
